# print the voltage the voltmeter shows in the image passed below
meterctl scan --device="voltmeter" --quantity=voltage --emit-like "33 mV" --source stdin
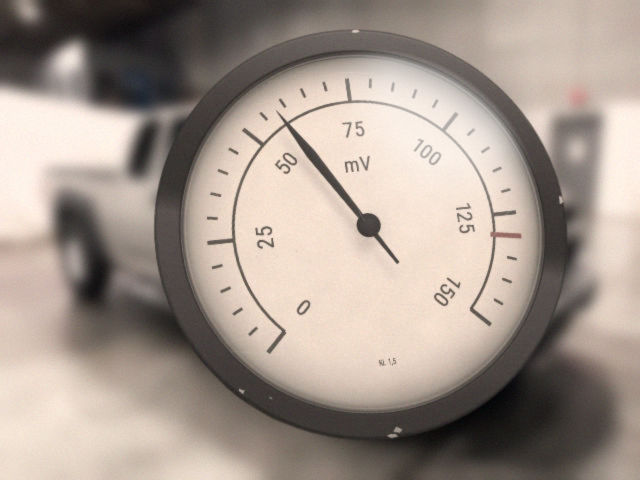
57.5 mV
